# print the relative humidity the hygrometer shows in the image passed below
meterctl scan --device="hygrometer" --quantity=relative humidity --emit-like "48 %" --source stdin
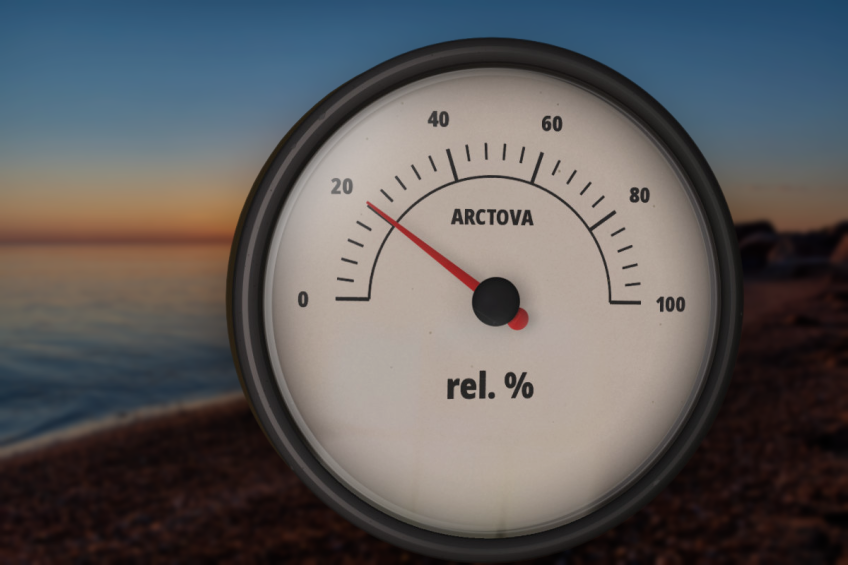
20 %
